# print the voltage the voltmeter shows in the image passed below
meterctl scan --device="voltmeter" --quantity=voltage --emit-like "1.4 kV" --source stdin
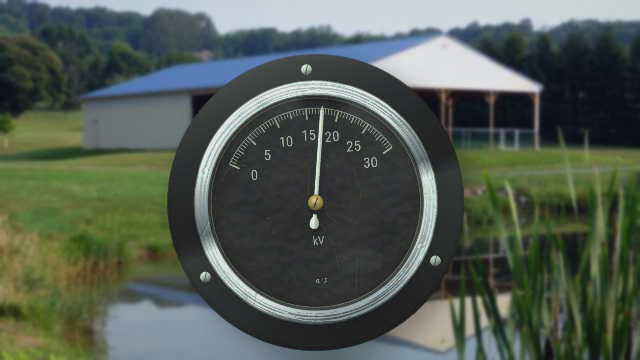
17.5 kV
